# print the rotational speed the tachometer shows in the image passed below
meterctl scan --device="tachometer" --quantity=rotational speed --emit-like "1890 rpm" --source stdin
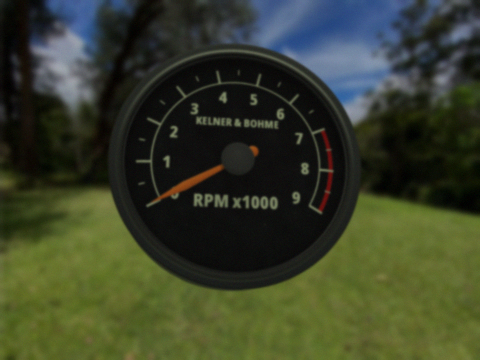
0 rpm
